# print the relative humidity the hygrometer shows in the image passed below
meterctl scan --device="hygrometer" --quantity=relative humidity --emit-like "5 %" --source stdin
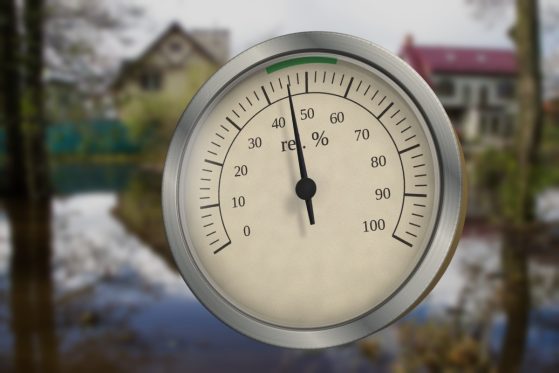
46 %
